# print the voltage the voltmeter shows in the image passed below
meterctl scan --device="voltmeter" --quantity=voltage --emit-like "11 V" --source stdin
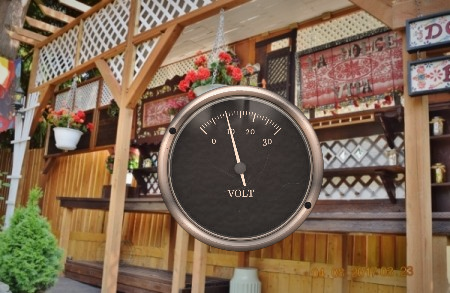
10 V
